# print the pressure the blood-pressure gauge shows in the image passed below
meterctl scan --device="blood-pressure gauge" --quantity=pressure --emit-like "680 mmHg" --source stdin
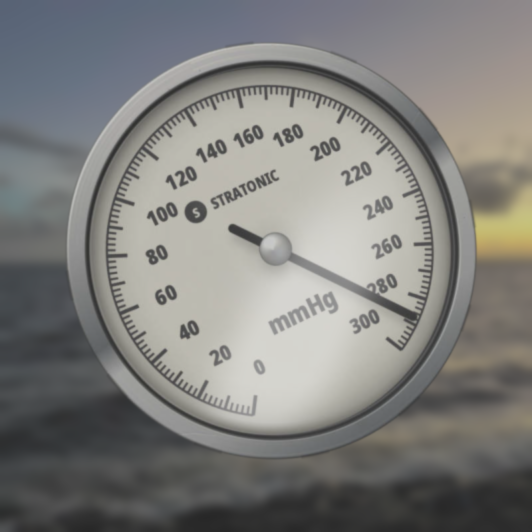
288 mmHg
